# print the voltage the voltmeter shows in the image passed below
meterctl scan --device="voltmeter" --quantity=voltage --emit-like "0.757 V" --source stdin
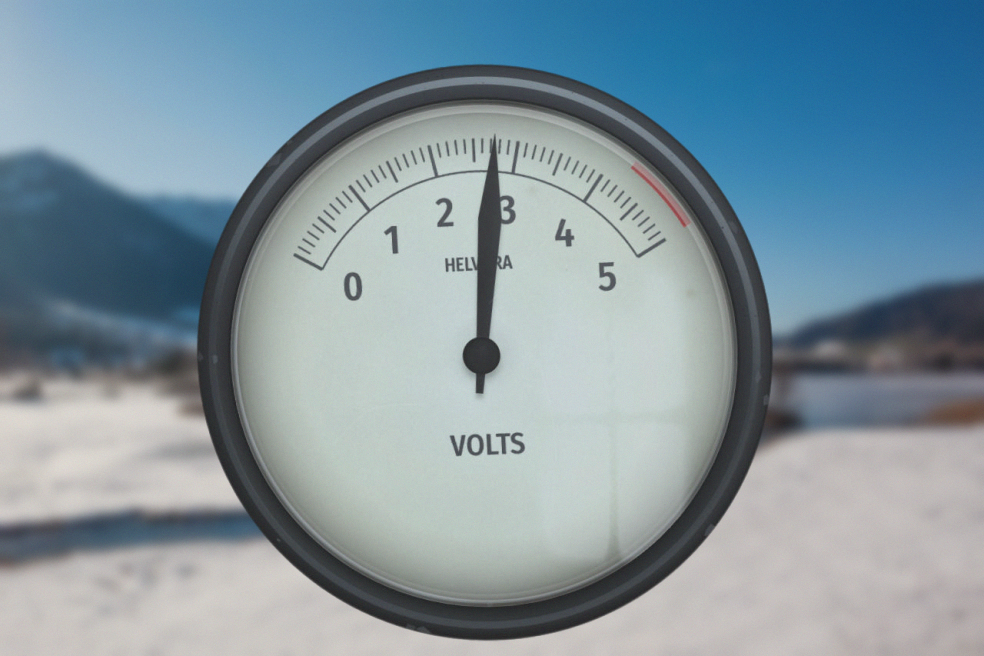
2.75 V
